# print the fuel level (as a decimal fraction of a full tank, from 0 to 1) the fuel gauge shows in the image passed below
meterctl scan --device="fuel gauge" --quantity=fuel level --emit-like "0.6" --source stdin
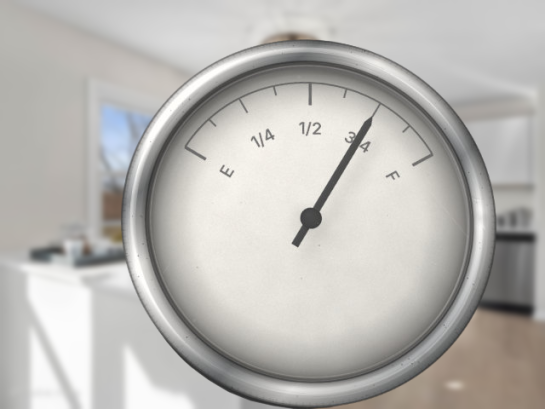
0.75
